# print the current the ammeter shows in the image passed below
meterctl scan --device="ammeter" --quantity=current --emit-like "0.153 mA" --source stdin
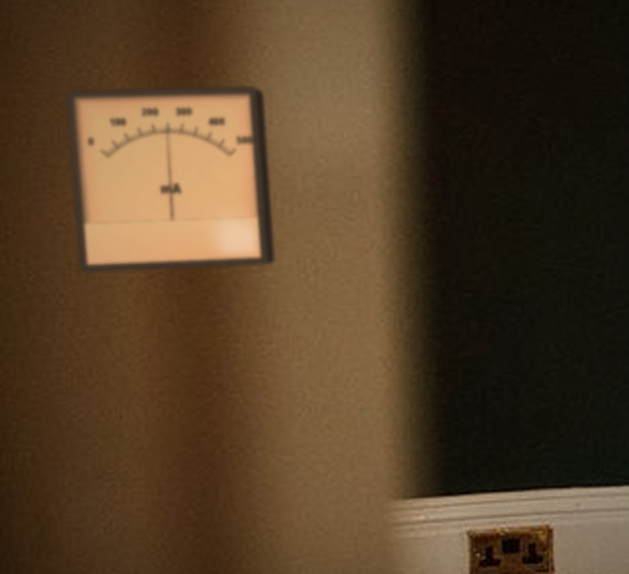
250 mA
